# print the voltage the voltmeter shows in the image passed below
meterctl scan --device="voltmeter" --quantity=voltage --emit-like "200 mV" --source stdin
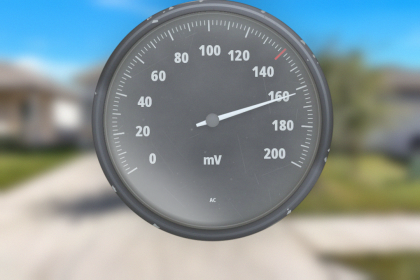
162 mV
